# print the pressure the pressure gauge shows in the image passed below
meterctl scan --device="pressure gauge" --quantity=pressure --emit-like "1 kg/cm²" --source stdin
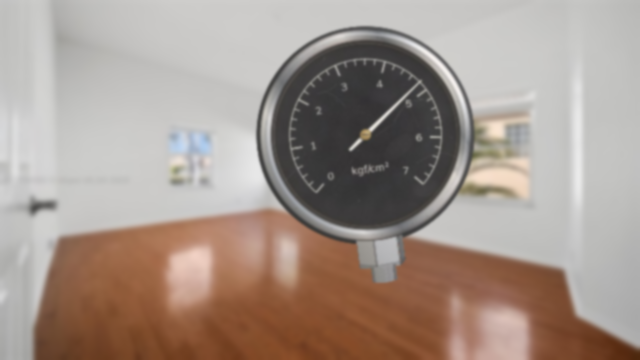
4.8 kg/cm²
